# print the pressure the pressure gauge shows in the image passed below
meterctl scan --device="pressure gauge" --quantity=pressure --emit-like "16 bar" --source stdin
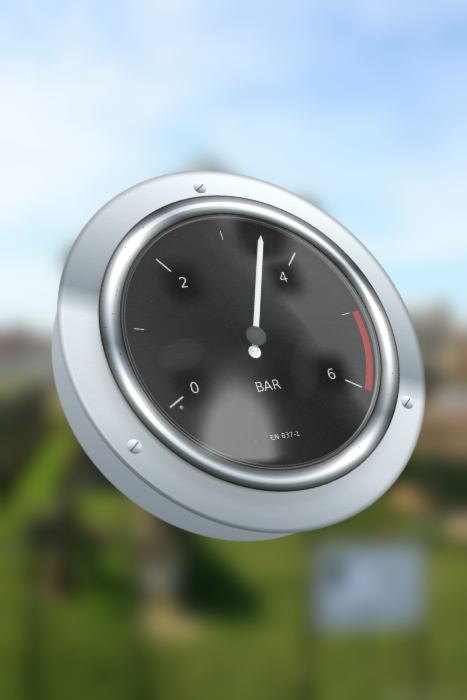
3.5 bar
